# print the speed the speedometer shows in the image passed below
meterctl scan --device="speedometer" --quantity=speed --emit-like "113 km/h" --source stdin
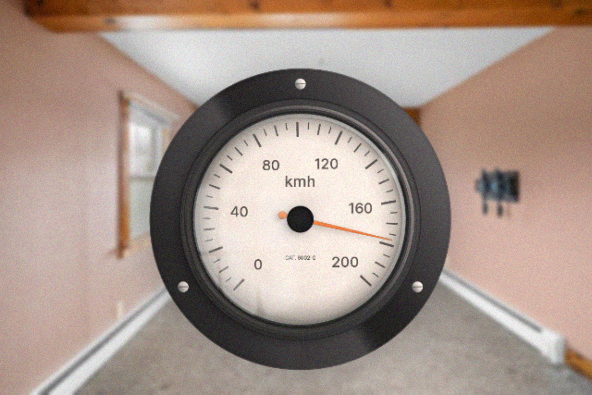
177.5 km/h
